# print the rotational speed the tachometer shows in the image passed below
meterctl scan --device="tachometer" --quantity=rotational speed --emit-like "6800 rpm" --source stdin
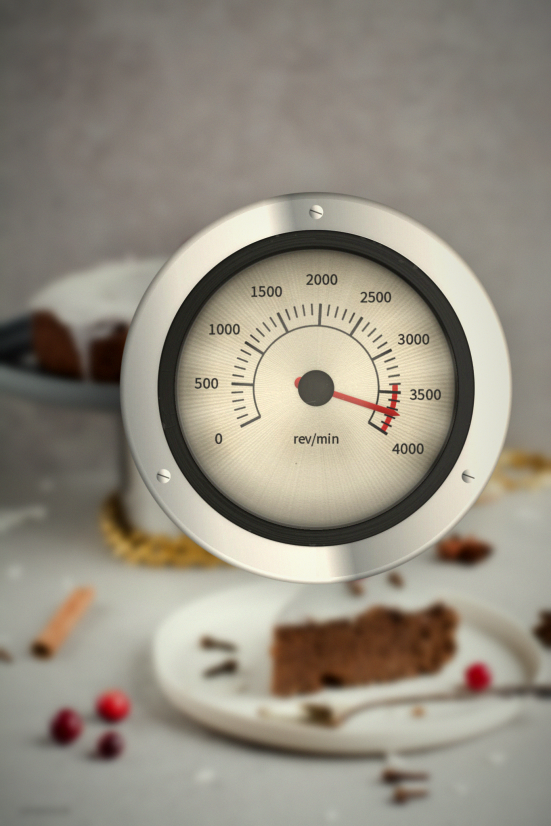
3750 rpm
